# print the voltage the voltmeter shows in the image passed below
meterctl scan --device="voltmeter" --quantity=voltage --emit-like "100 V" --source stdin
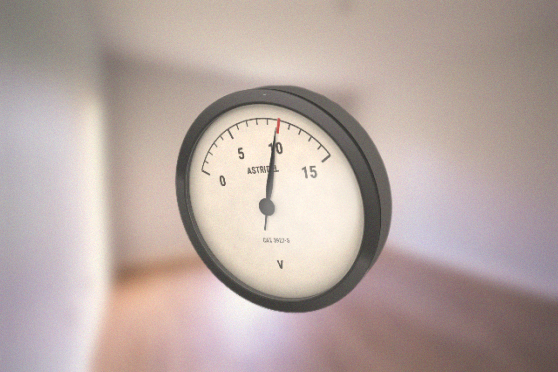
10 V
